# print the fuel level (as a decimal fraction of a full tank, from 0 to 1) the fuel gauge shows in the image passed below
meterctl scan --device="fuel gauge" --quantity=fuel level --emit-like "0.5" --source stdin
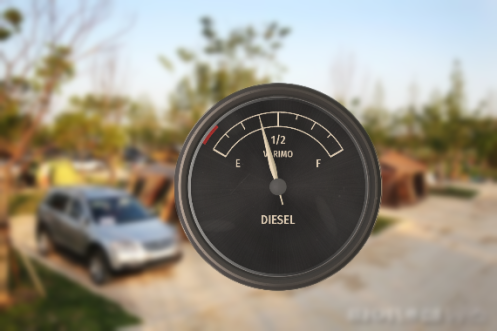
0.375
